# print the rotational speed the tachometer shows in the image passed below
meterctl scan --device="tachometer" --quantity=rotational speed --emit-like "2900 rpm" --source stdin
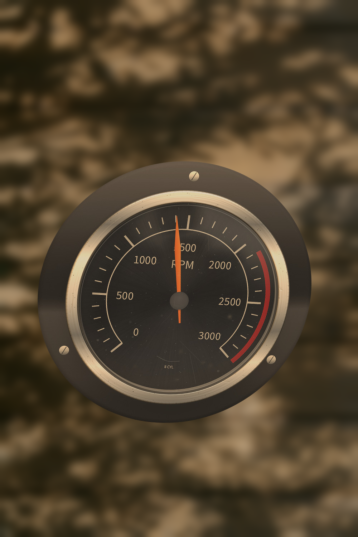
1400 rpm
